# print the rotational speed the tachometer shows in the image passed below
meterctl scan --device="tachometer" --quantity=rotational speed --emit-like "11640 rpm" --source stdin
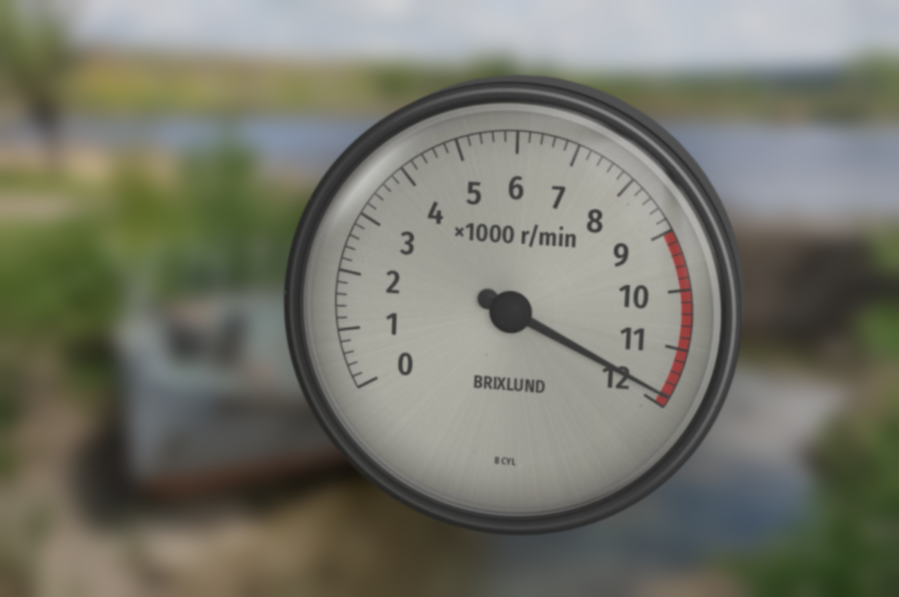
11800 rpm
